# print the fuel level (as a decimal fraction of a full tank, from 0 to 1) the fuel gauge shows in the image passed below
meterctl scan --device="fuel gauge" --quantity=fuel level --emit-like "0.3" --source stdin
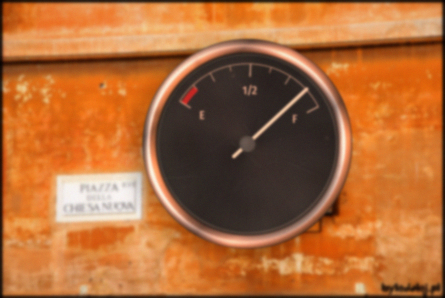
0.875
